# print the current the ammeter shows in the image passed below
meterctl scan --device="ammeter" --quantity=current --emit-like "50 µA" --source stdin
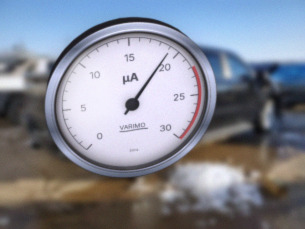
19 µA
